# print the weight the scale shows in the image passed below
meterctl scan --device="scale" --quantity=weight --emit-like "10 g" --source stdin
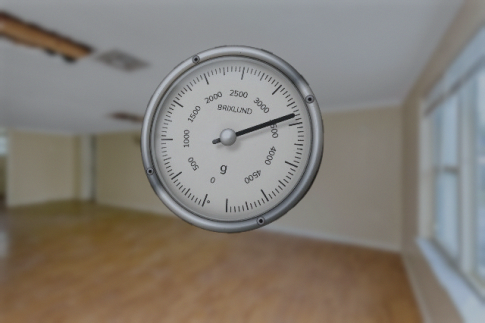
3400 g
